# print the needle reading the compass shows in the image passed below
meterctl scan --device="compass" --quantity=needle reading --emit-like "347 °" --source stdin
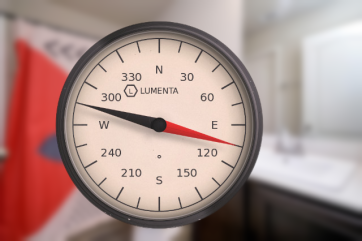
105 °
